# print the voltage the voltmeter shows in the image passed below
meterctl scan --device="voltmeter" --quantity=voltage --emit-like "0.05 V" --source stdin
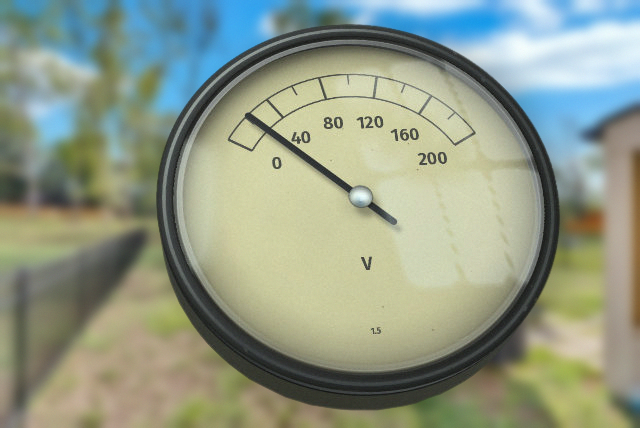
20 V
